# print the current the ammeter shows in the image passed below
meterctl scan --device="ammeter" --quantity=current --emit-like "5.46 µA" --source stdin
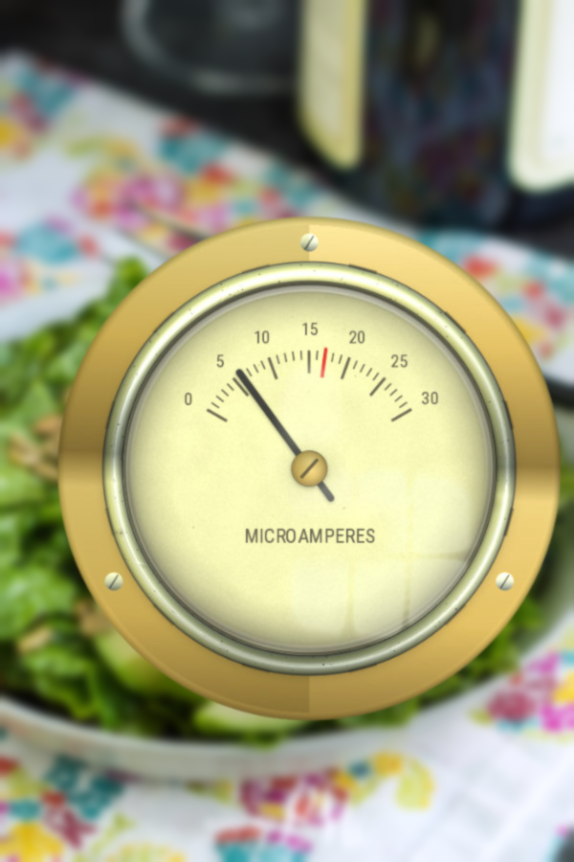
6 µA
